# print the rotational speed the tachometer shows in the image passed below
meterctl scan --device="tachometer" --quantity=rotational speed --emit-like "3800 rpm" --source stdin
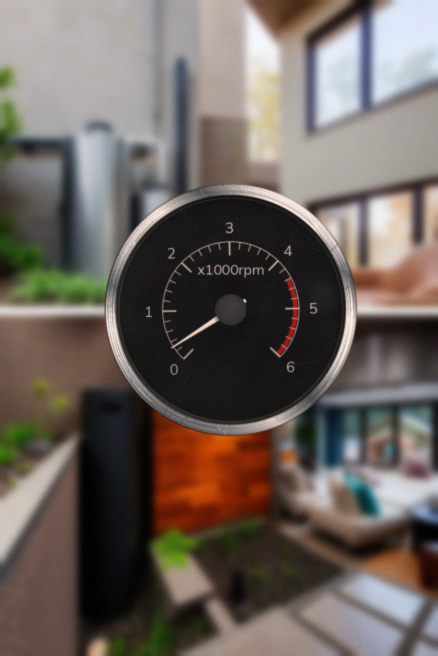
300 rpm
